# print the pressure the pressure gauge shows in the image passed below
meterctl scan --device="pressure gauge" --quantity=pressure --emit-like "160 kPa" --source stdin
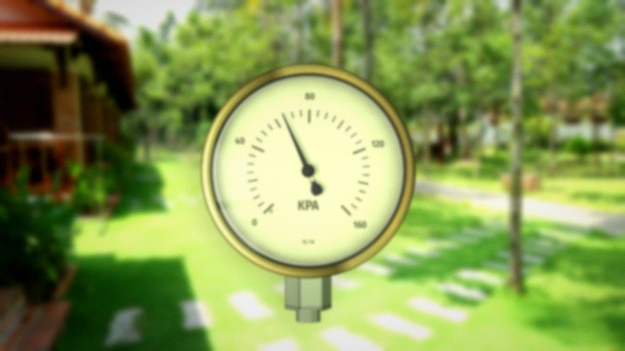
65 kPa
